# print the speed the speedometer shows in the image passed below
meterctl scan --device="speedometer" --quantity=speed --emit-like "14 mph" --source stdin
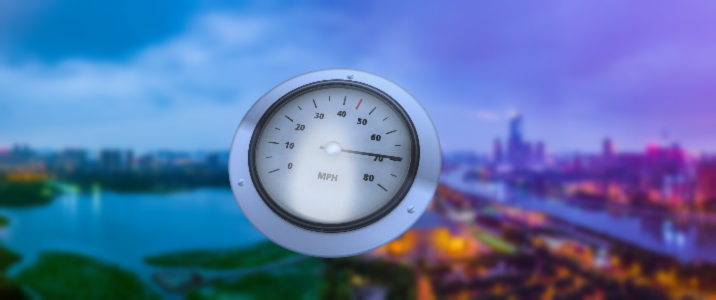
70 mph
